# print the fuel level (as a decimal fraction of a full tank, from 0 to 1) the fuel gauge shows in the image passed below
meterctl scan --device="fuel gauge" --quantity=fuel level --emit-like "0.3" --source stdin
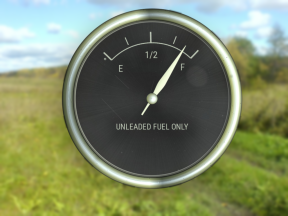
0.875
